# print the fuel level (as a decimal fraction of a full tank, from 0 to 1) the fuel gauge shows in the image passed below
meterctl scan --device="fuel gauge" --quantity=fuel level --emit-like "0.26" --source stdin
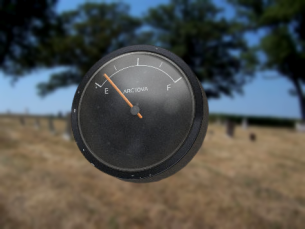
0.125
